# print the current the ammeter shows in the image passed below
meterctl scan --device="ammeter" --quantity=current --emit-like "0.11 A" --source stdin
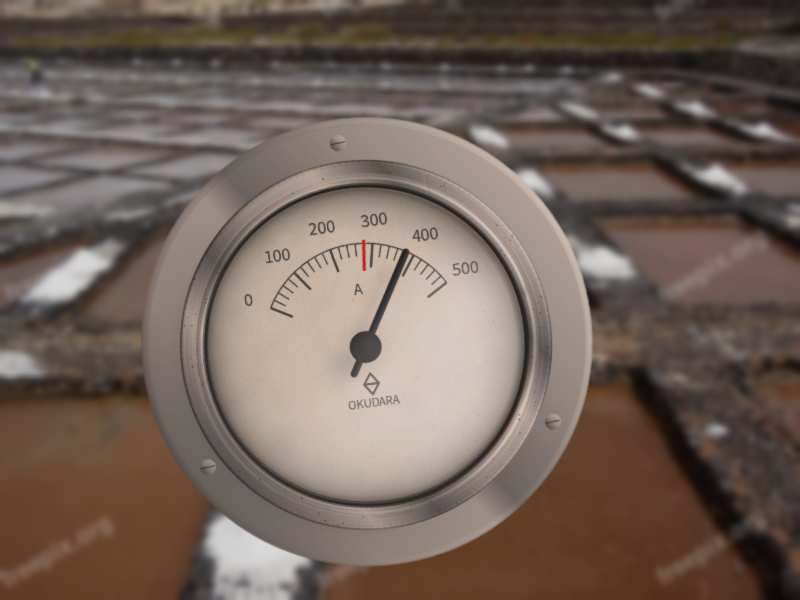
380 A
